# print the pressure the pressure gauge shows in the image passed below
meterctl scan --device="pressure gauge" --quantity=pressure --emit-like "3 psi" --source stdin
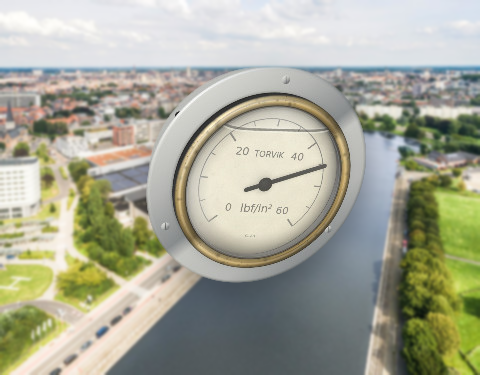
45 psi
